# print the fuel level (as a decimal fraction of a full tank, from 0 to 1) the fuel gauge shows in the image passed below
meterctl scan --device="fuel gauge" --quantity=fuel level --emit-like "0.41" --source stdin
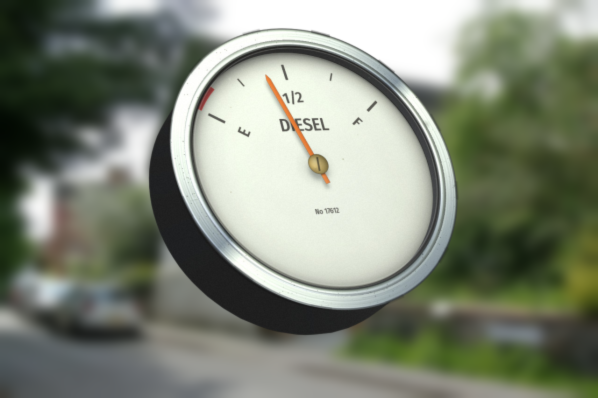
0.375
